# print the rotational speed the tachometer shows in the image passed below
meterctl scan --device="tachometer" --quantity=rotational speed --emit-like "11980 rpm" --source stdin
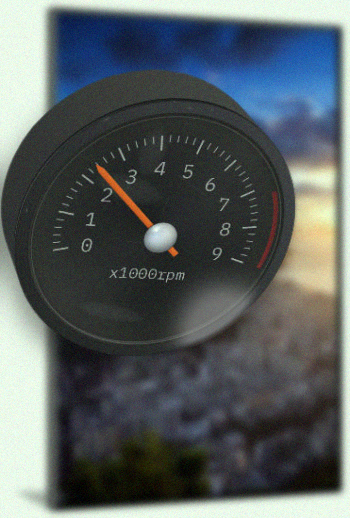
2400 rpm
